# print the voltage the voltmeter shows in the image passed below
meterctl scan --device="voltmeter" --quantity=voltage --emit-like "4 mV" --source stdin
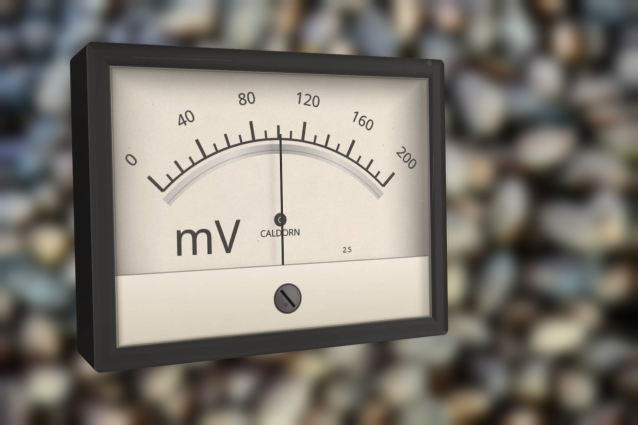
100 mV
